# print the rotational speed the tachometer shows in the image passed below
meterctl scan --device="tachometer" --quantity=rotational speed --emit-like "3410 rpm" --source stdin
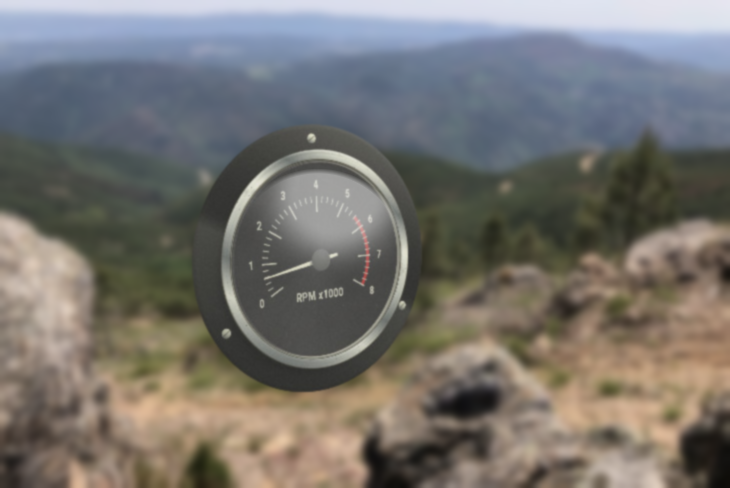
600 rpm
